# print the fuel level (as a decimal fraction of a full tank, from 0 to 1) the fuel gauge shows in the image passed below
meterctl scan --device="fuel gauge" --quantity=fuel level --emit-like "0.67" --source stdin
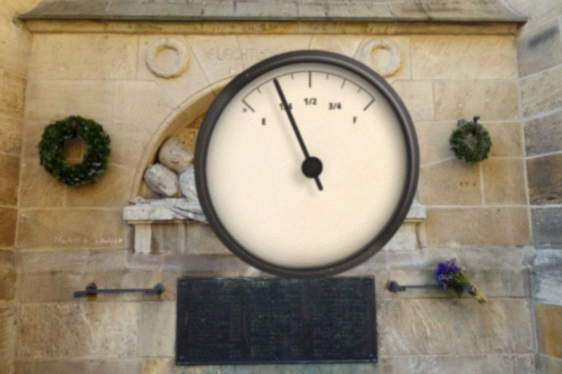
0.25
